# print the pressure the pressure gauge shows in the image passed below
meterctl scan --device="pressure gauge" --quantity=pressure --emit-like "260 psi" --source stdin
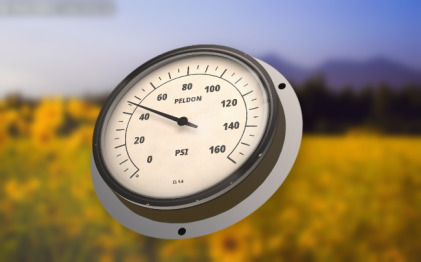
45 psi
